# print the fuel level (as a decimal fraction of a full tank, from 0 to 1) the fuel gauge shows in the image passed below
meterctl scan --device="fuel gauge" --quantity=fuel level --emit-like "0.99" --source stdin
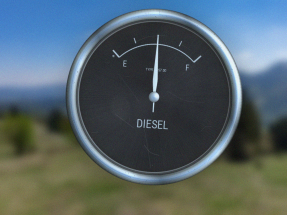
0.5
